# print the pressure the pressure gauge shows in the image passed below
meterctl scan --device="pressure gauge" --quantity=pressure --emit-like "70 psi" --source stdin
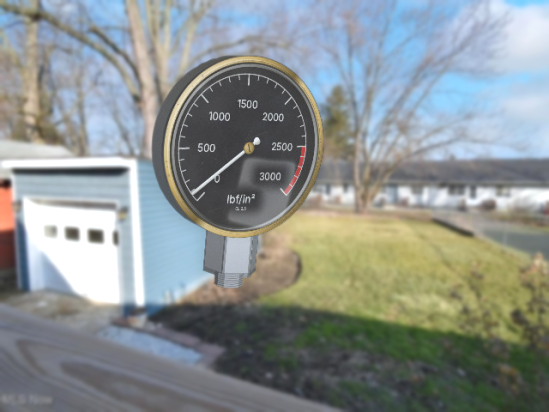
100 psi
